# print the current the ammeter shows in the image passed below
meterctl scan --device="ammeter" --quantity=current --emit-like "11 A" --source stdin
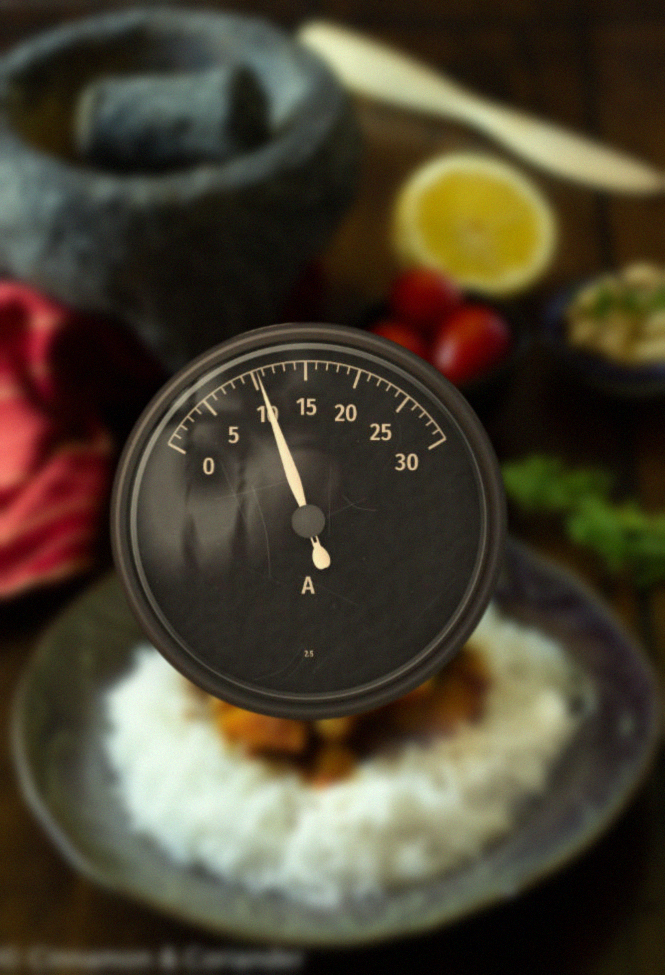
10.5 A
